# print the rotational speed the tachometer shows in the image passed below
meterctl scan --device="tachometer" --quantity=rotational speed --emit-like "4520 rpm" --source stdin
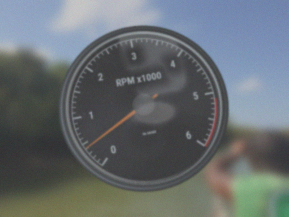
400 rpm
